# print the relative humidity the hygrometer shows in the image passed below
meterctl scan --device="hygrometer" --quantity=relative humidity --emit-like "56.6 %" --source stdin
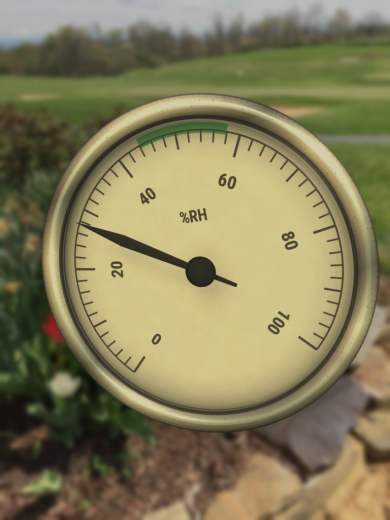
28 %
